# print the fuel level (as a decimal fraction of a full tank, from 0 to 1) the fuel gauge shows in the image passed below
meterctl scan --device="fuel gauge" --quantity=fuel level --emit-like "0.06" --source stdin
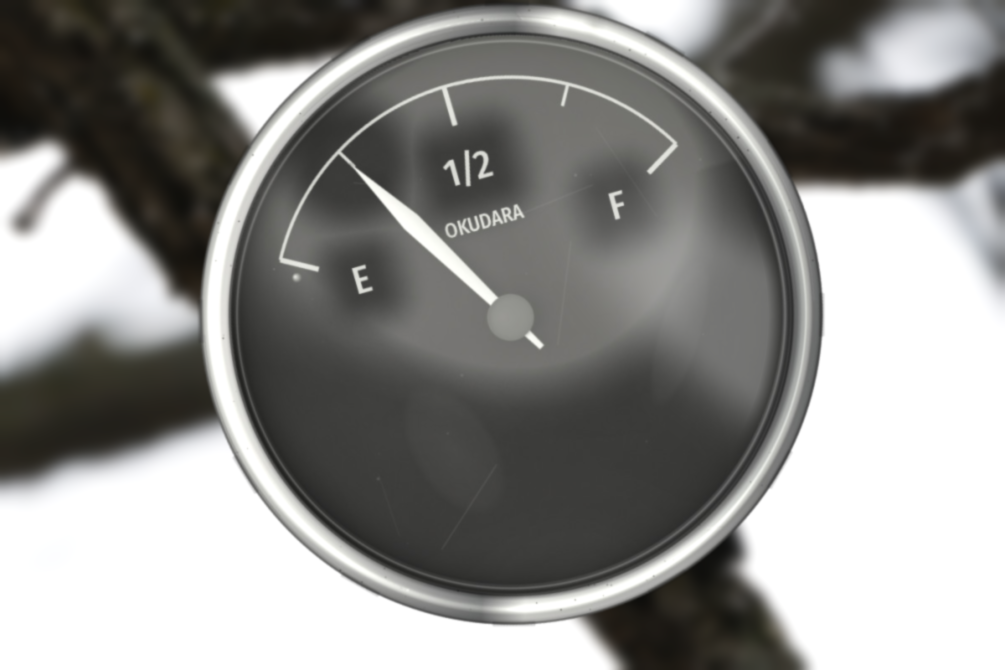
0.25
